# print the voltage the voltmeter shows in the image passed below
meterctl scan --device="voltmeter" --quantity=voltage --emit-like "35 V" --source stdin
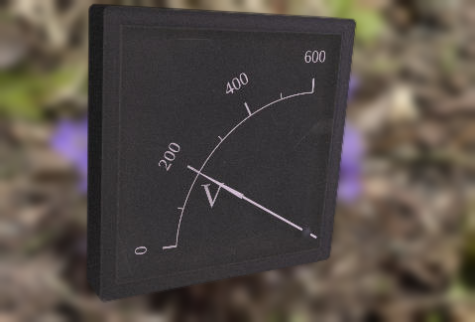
200 V
